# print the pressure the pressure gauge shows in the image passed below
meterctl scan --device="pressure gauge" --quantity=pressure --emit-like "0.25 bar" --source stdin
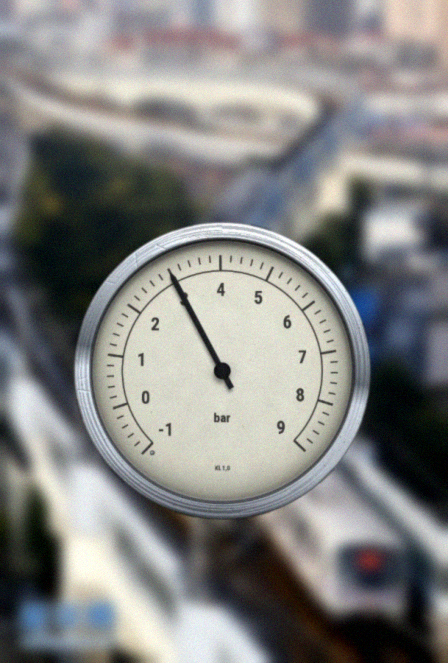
3 bar
